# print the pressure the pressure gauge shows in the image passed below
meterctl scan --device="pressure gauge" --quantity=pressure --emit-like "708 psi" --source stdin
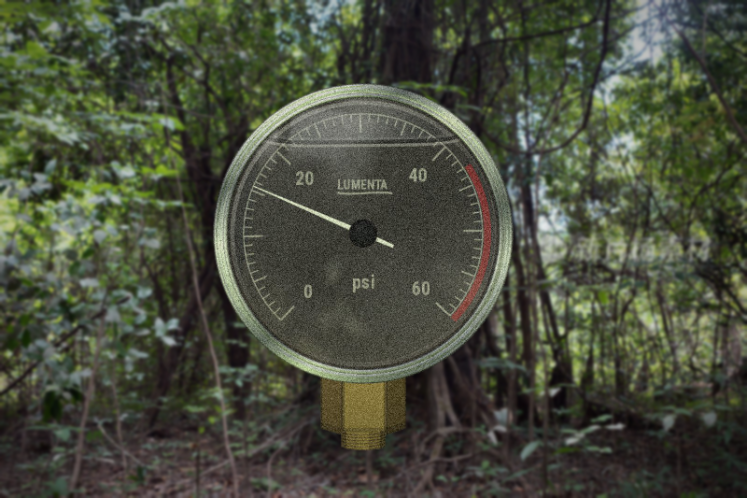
15.5 psi
